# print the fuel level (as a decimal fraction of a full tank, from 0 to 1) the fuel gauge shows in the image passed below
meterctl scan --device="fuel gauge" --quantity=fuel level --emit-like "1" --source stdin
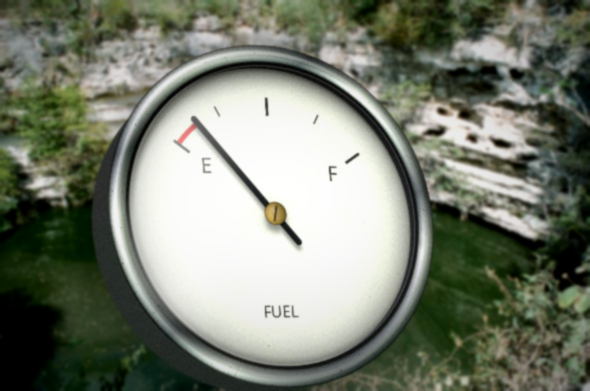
0.125
